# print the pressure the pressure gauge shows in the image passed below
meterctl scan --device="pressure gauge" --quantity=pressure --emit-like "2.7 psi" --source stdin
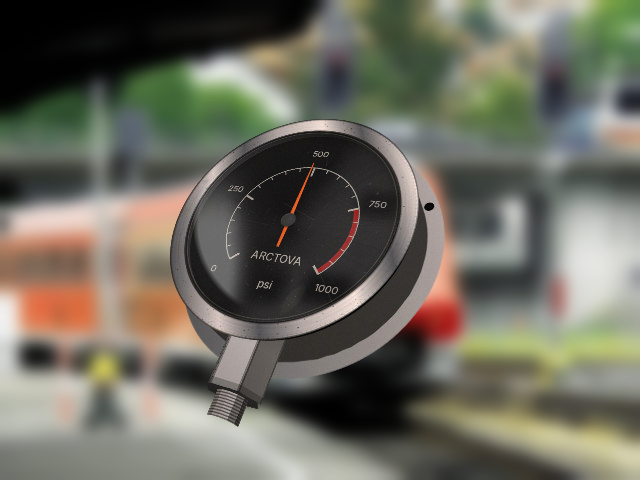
500 psi
